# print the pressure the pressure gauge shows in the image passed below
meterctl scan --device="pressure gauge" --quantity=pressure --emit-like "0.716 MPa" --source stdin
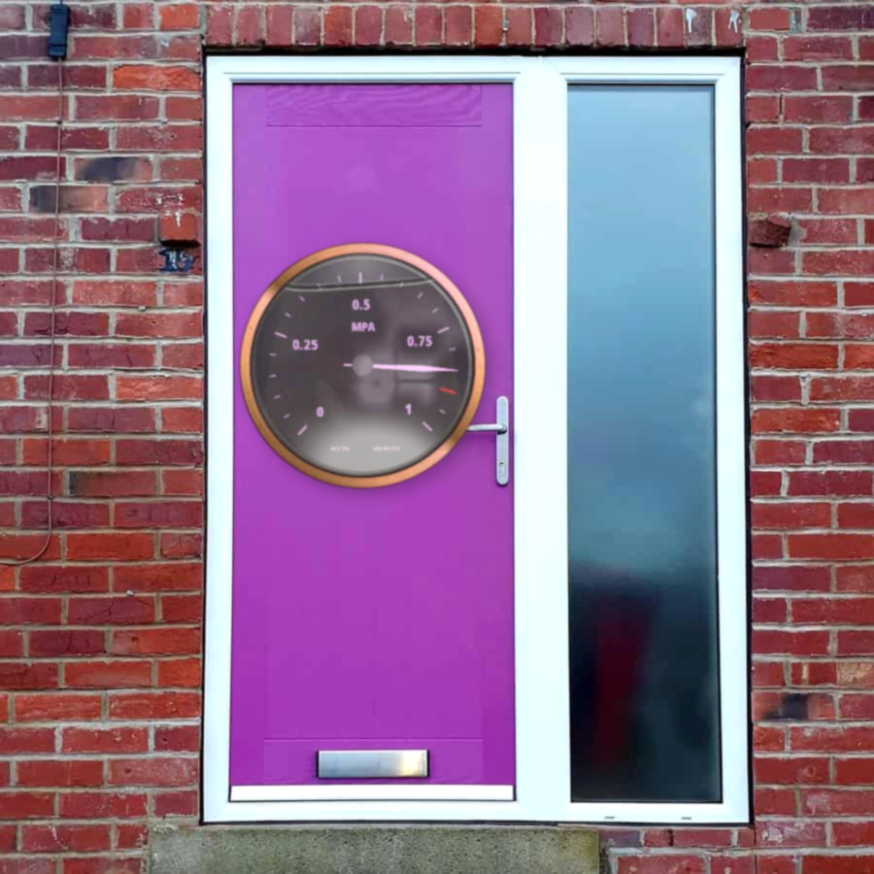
0.85 MPa
